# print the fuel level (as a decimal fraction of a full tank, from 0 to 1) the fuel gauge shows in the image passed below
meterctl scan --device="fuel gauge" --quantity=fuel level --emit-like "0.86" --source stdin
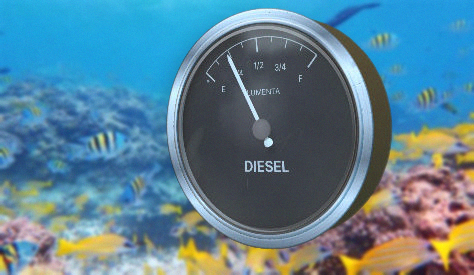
0.25
